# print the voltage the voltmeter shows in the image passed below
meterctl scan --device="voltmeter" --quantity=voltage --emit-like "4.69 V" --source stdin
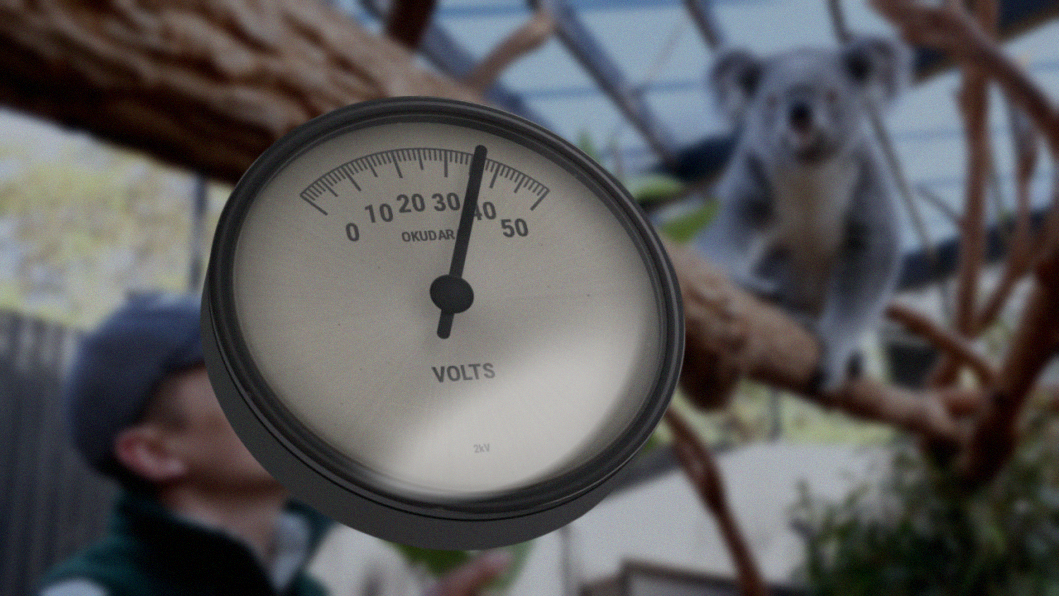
36 V
